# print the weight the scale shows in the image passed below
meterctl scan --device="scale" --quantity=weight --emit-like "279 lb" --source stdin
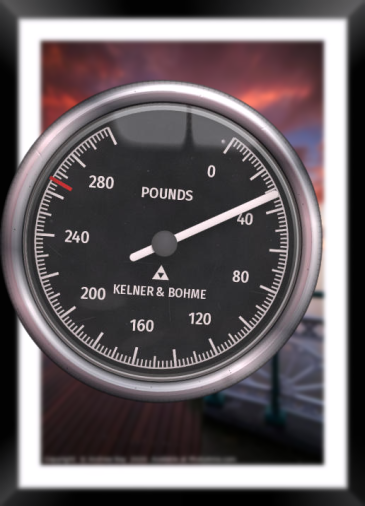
32 lb
